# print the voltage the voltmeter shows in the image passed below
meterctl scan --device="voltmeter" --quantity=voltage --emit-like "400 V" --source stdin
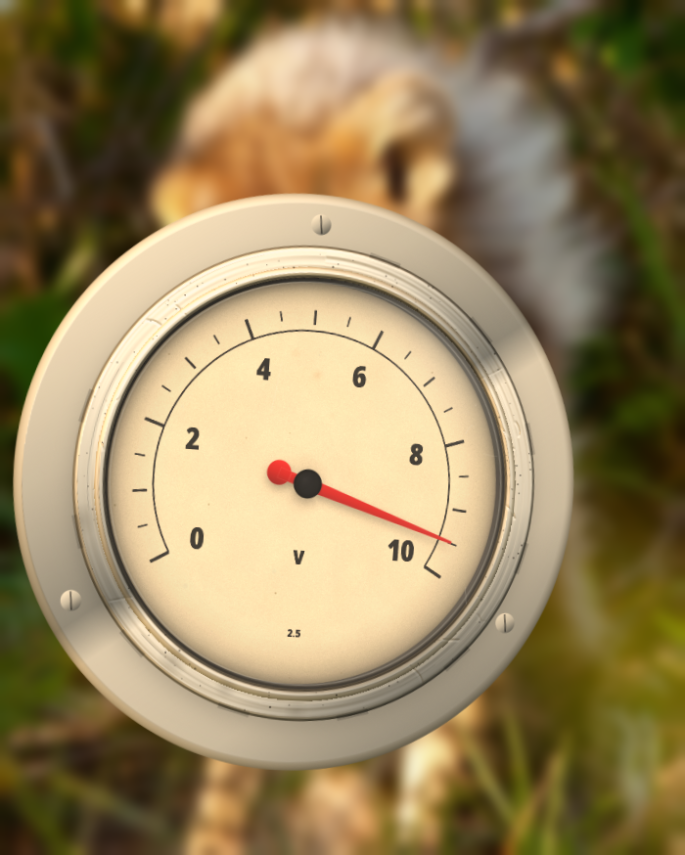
9.5 V
